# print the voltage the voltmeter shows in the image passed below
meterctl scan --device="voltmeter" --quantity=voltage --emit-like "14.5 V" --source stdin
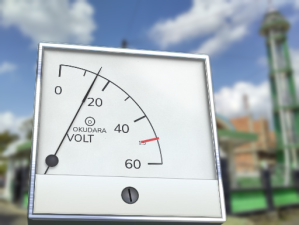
15 V
